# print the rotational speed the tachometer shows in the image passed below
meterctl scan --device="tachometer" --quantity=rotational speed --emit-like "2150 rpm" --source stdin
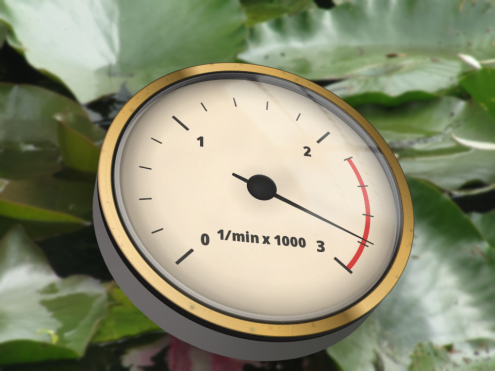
2800 rpm
